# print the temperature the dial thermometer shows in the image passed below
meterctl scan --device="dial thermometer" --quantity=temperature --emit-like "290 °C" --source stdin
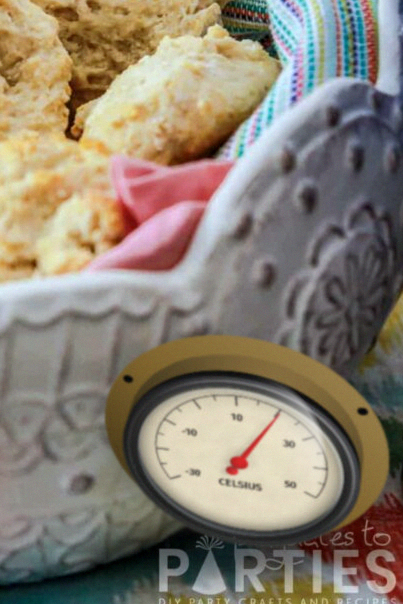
20 °C
